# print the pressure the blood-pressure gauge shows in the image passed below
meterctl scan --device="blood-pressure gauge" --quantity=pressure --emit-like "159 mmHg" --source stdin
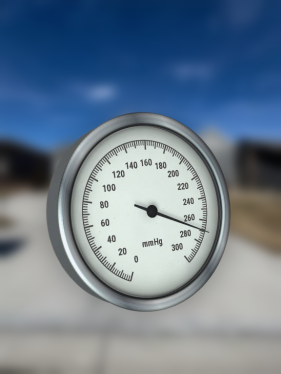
270 mmHg
